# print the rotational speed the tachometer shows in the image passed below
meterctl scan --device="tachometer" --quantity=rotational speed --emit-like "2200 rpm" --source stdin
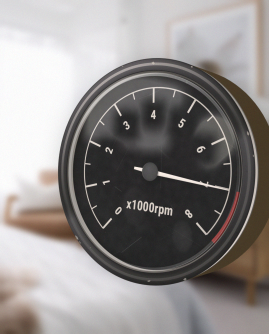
7000 rpm
